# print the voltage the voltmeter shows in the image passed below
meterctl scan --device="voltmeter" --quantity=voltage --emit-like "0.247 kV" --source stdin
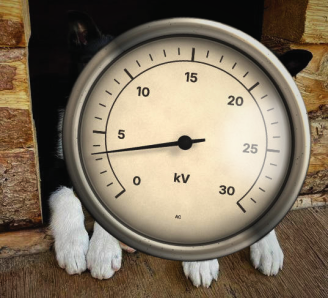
3.5 kV
